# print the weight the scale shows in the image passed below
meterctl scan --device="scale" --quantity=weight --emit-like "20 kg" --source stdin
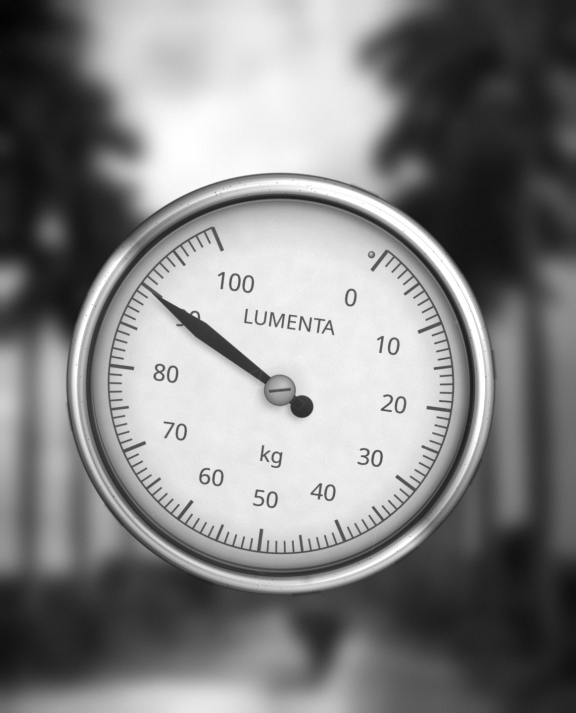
90 kg
